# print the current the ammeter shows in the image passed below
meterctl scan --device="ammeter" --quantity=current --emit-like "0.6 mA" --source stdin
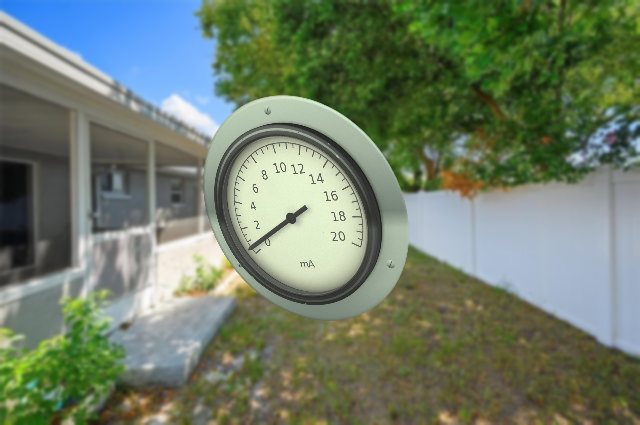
0.5 mA
